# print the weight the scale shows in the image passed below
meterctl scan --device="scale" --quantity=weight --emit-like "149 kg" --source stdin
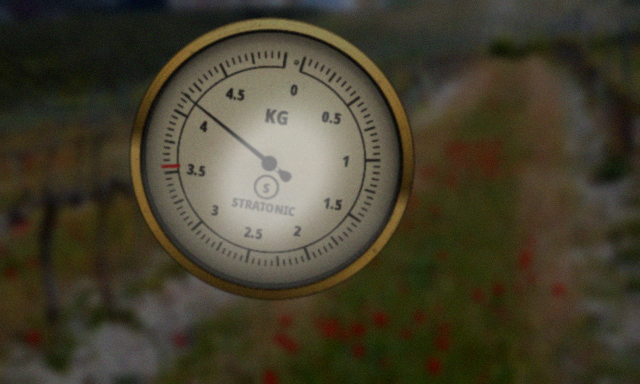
4.15 kg
